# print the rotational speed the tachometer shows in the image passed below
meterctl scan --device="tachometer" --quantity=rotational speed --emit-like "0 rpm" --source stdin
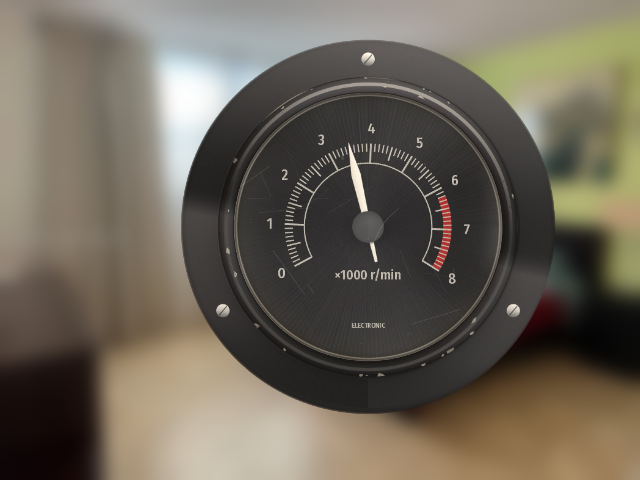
3500 rpm
